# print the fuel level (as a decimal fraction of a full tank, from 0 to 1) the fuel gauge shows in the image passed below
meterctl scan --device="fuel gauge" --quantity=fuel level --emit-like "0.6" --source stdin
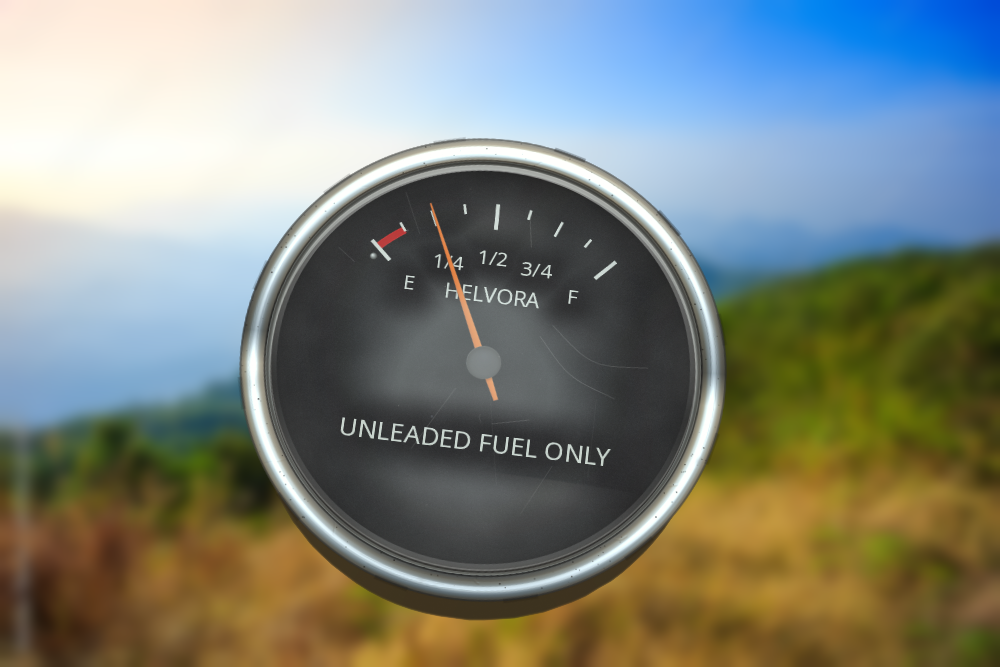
0.25
